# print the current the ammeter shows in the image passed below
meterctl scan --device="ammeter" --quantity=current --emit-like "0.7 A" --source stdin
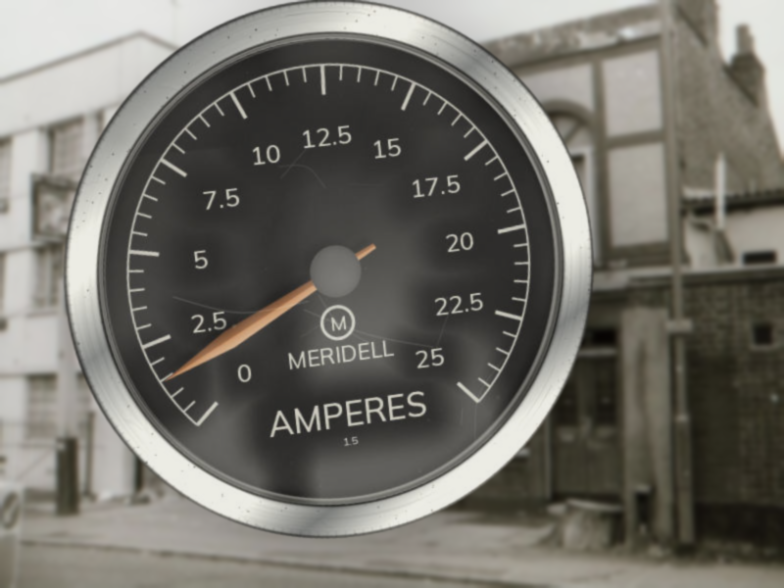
1.5 A
